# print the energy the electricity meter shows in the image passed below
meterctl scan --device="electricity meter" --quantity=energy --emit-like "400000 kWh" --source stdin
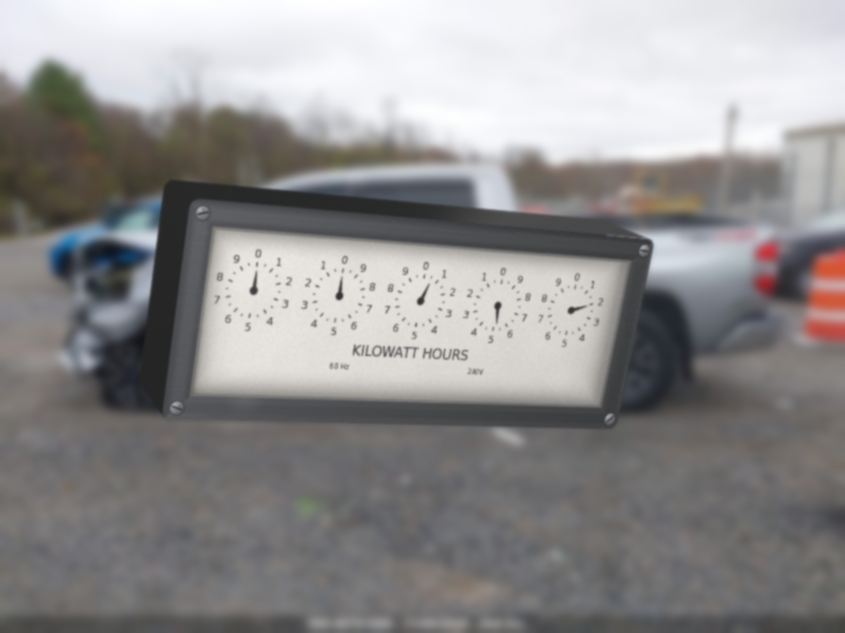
52 kWh
